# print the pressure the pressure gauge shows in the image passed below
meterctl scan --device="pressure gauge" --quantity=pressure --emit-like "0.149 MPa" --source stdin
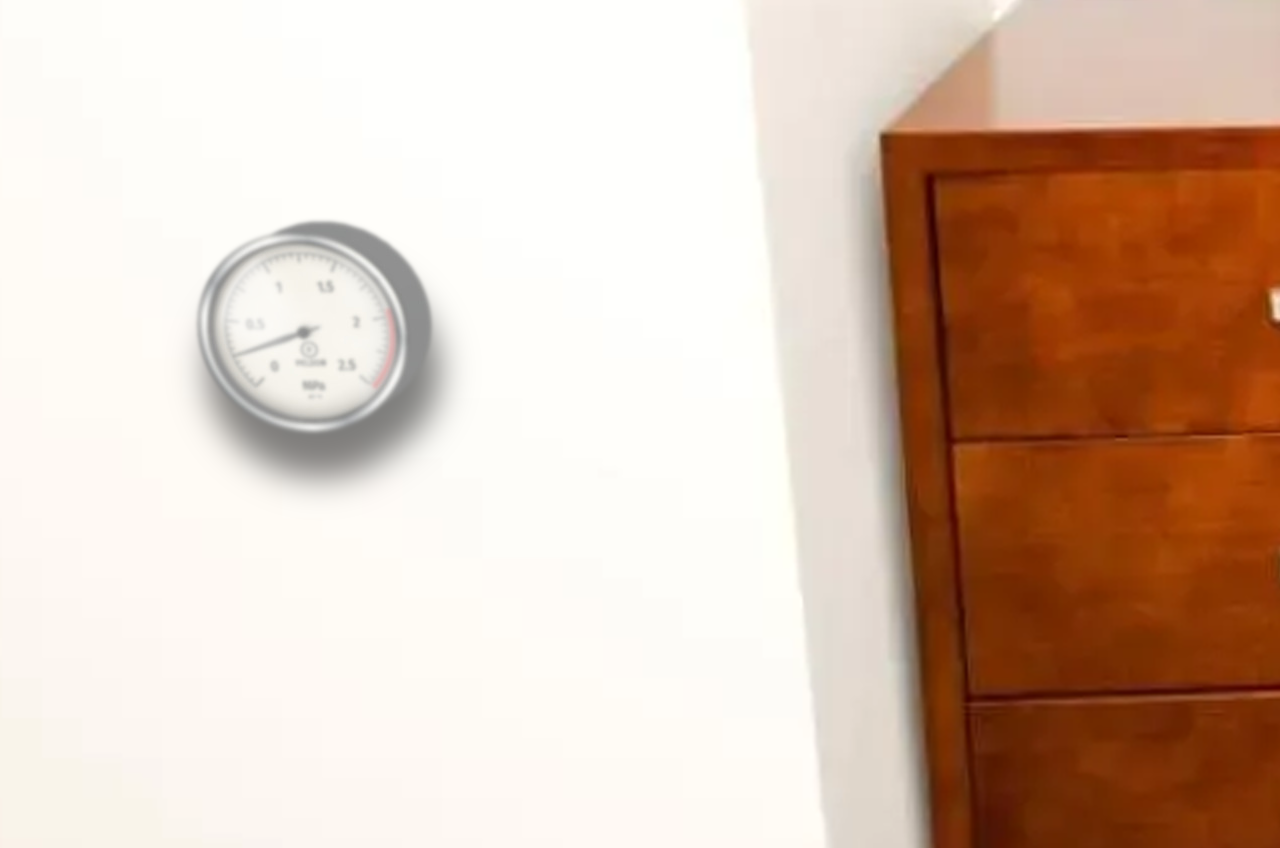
0.25 MPa
